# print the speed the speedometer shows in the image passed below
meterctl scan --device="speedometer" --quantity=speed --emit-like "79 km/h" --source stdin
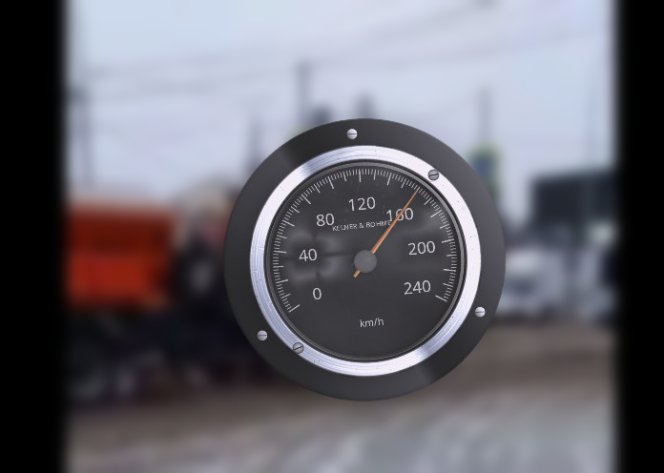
160 km/h
